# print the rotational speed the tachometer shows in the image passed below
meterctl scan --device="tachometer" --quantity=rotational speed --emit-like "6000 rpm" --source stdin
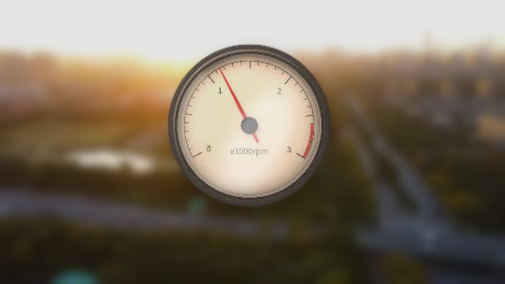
1150 rpm
